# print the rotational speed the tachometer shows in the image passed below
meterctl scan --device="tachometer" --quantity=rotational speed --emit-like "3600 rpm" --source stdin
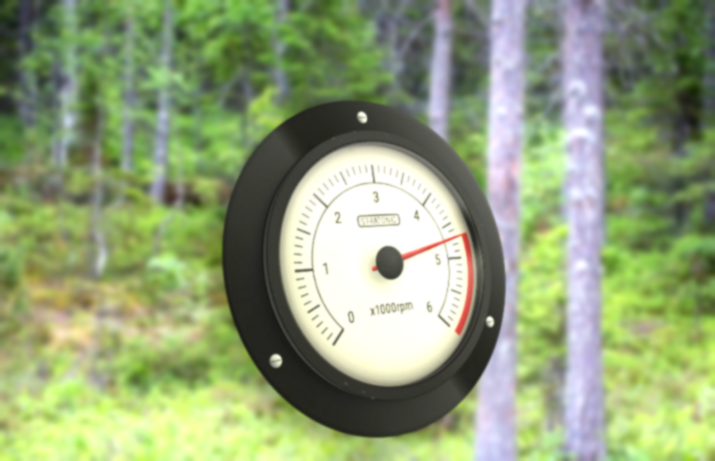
4700 rpm
